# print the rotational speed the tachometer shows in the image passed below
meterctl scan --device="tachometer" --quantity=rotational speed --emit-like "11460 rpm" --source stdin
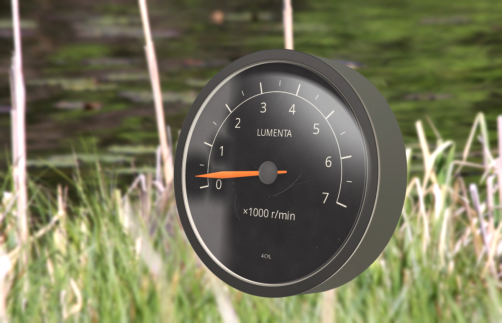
250 rpm
